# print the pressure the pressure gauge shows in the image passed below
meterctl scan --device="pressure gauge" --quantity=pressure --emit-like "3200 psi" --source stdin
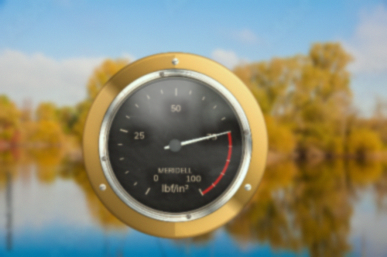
75 psi
